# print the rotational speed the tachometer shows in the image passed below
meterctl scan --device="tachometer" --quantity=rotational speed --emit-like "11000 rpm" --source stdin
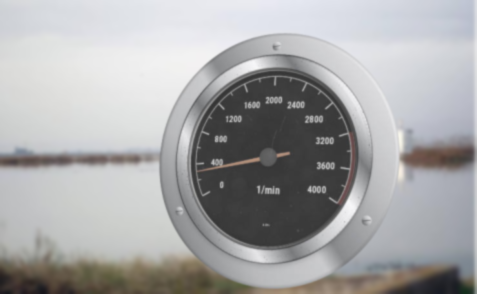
300 rpm
